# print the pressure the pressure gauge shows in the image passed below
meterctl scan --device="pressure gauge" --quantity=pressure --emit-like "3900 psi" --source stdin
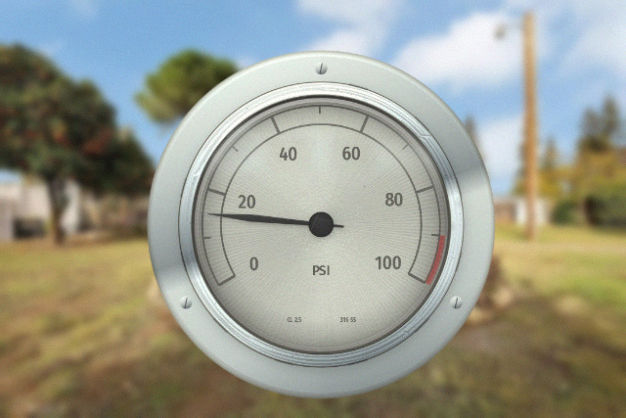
15 psi
